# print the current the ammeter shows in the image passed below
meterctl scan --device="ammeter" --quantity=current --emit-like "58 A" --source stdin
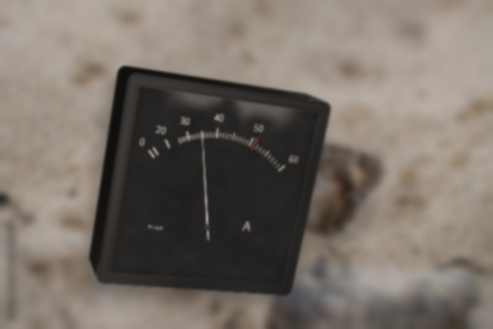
35 A
